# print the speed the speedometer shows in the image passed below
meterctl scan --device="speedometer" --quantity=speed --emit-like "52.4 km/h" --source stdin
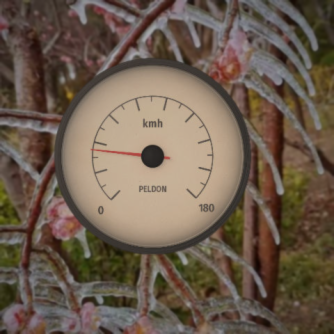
35 km/h
